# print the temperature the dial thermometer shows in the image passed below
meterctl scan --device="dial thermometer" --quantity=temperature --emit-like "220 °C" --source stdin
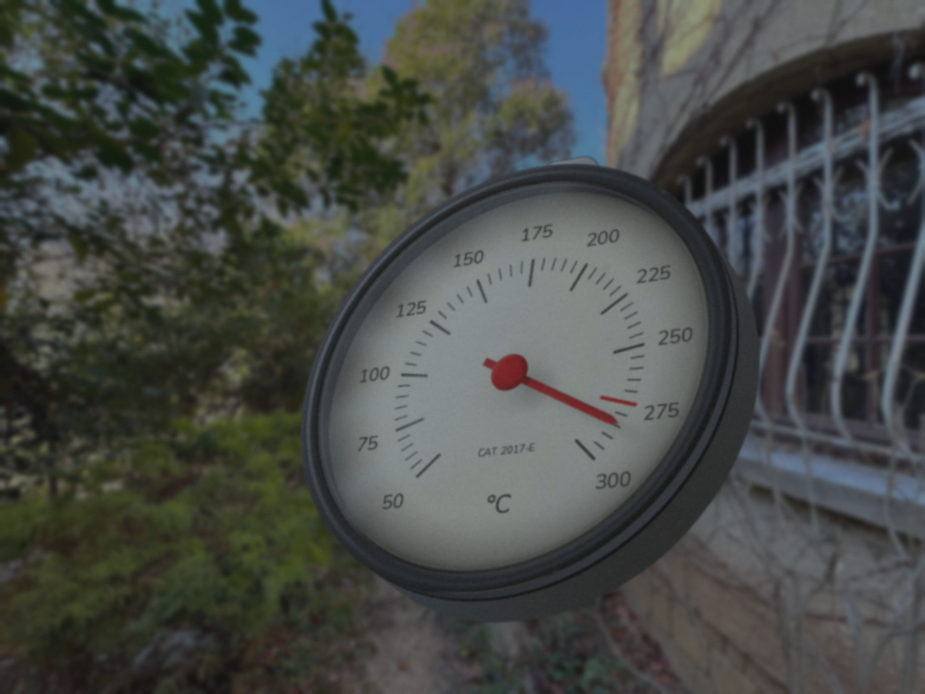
285 °C
